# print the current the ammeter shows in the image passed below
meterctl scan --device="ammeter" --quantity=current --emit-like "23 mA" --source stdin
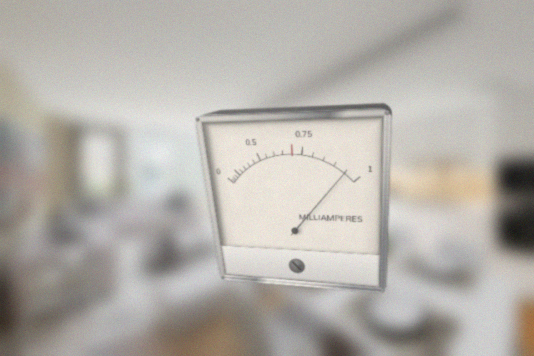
0.95 mA
